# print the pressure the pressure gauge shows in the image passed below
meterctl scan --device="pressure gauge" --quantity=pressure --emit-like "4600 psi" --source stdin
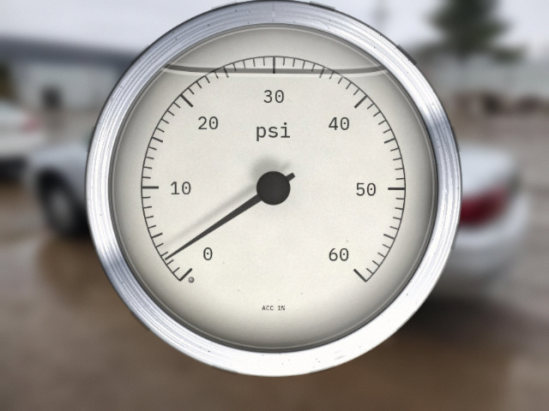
2.5 psi
